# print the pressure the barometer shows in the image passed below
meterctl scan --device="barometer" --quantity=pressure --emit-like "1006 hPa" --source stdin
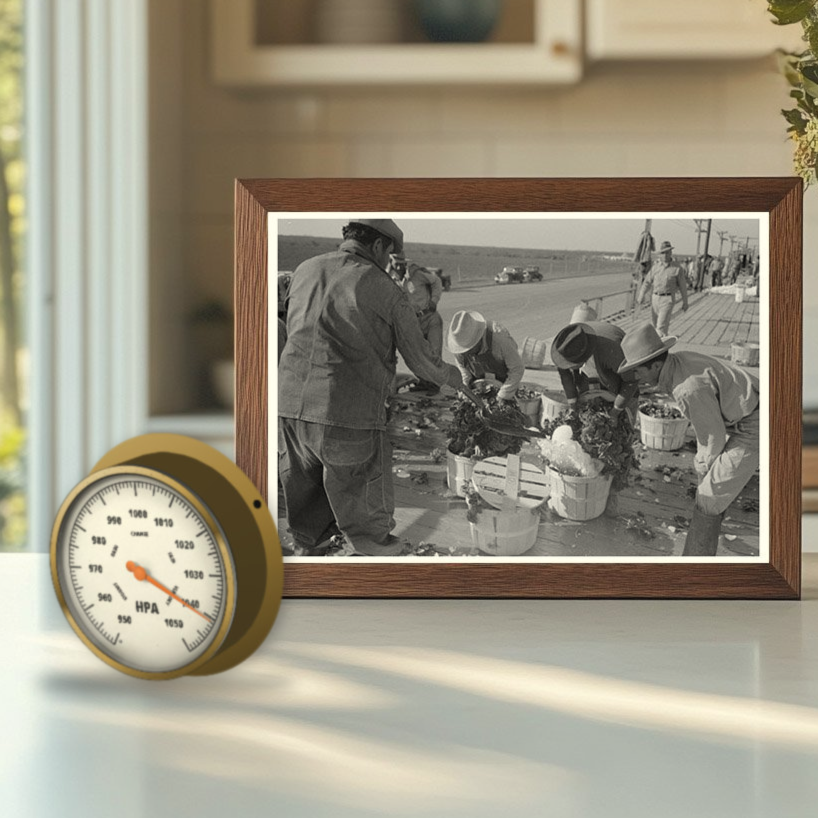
1040 hPa
